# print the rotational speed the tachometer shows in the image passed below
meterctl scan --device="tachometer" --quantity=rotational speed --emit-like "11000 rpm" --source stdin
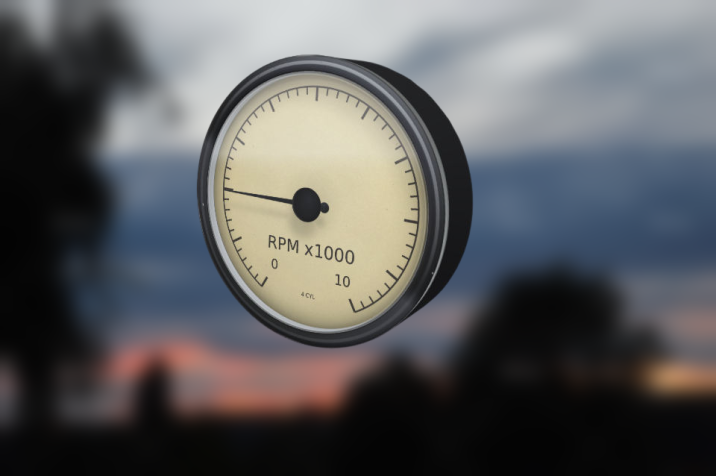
2000 rpm
